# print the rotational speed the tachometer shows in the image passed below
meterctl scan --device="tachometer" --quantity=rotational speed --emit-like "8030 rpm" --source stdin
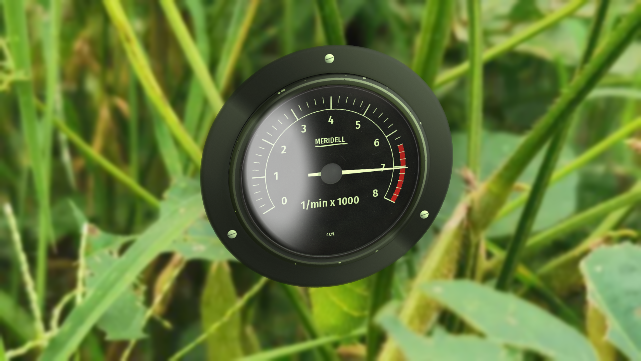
7000 rpm
